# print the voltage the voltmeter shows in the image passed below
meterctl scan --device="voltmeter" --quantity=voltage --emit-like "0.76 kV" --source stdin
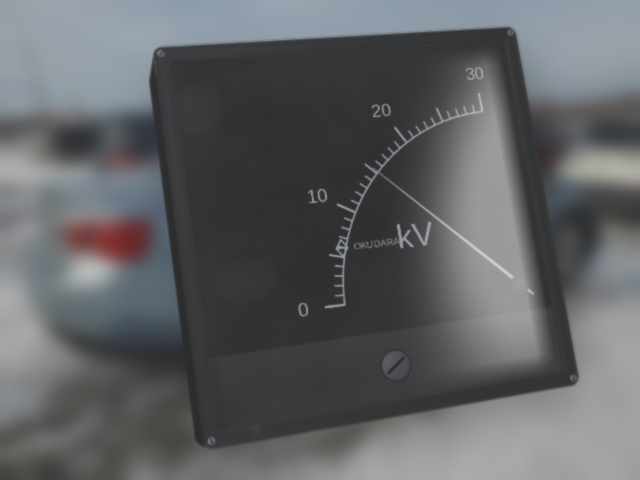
15 kV
